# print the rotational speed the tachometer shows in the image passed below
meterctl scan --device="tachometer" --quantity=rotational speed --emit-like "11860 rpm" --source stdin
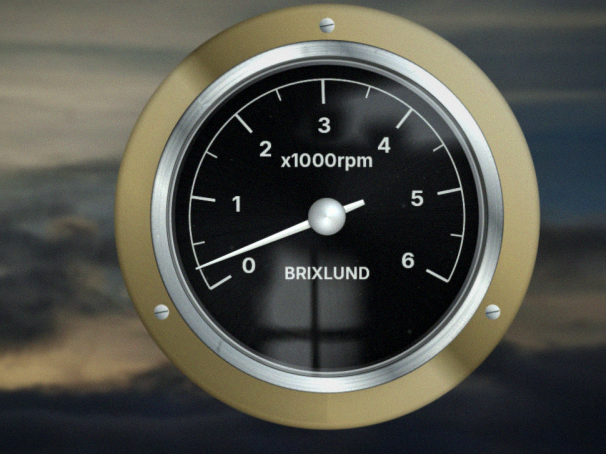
250 rpm
